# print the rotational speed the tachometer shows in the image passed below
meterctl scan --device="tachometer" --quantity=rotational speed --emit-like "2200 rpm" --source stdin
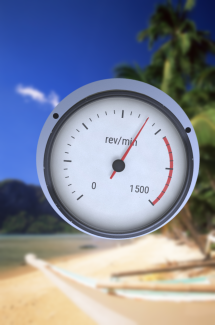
900 rpm
